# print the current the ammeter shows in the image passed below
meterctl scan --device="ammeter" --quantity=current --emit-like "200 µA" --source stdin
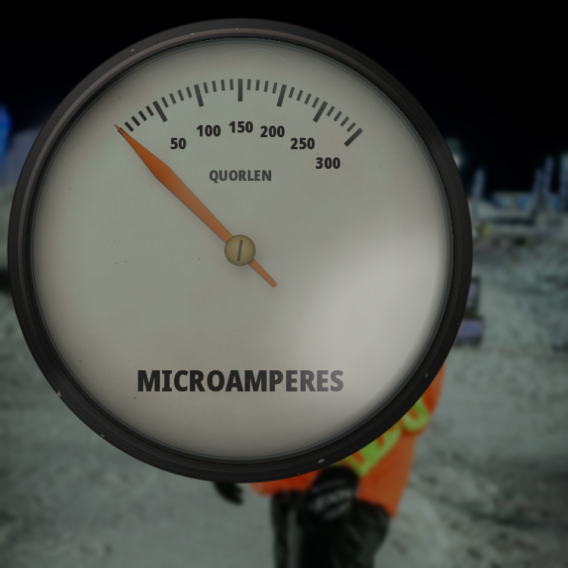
0 µA
